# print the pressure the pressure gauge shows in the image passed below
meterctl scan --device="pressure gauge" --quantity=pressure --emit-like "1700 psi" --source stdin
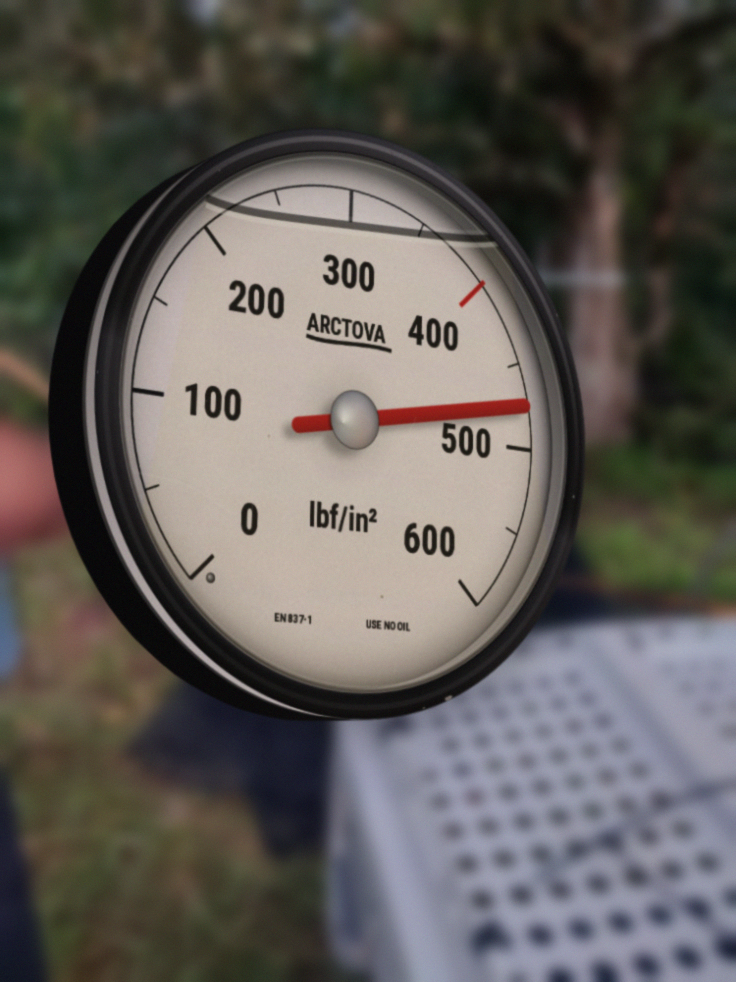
475 psi
